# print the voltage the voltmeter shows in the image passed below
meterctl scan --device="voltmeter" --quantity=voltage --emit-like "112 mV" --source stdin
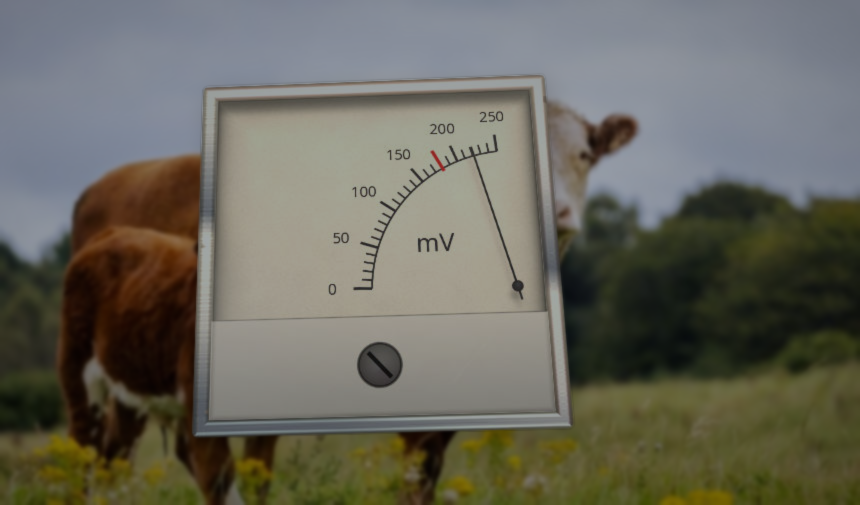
220 mV
